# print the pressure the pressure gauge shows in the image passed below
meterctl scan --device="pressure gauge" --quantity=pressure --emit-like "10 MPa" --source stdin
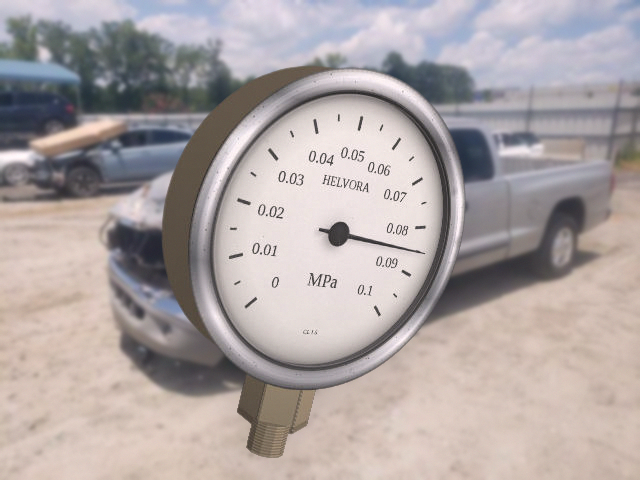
0.085 MPa
